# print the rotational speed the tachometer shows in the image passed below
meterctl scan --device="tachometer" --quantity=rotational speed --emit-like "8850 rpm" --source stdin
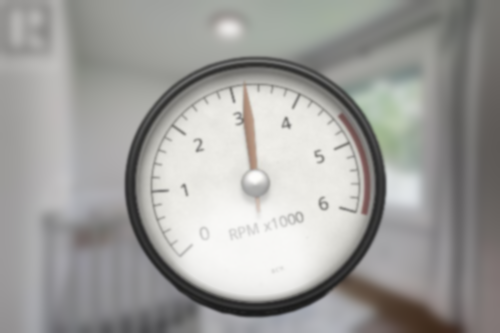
3200 rpm
